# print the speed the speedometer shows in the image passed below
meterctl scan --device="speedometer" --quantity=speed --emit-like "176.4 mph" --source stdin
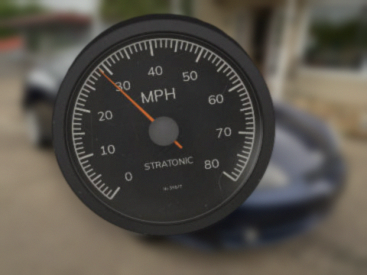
29 mph
